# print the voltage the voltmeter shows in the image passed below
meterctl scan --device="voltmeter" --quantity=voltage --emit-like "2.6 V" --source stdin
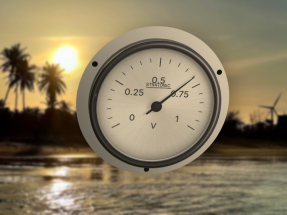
0.7 V
